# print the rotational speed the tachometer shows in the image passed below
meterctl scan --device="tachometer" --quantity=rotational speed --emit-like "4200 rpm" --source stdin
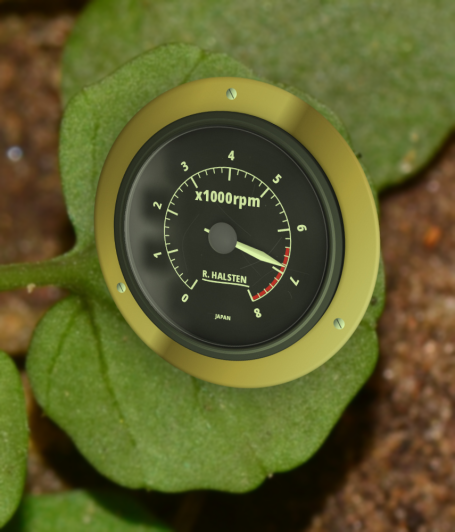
6800 rpm
